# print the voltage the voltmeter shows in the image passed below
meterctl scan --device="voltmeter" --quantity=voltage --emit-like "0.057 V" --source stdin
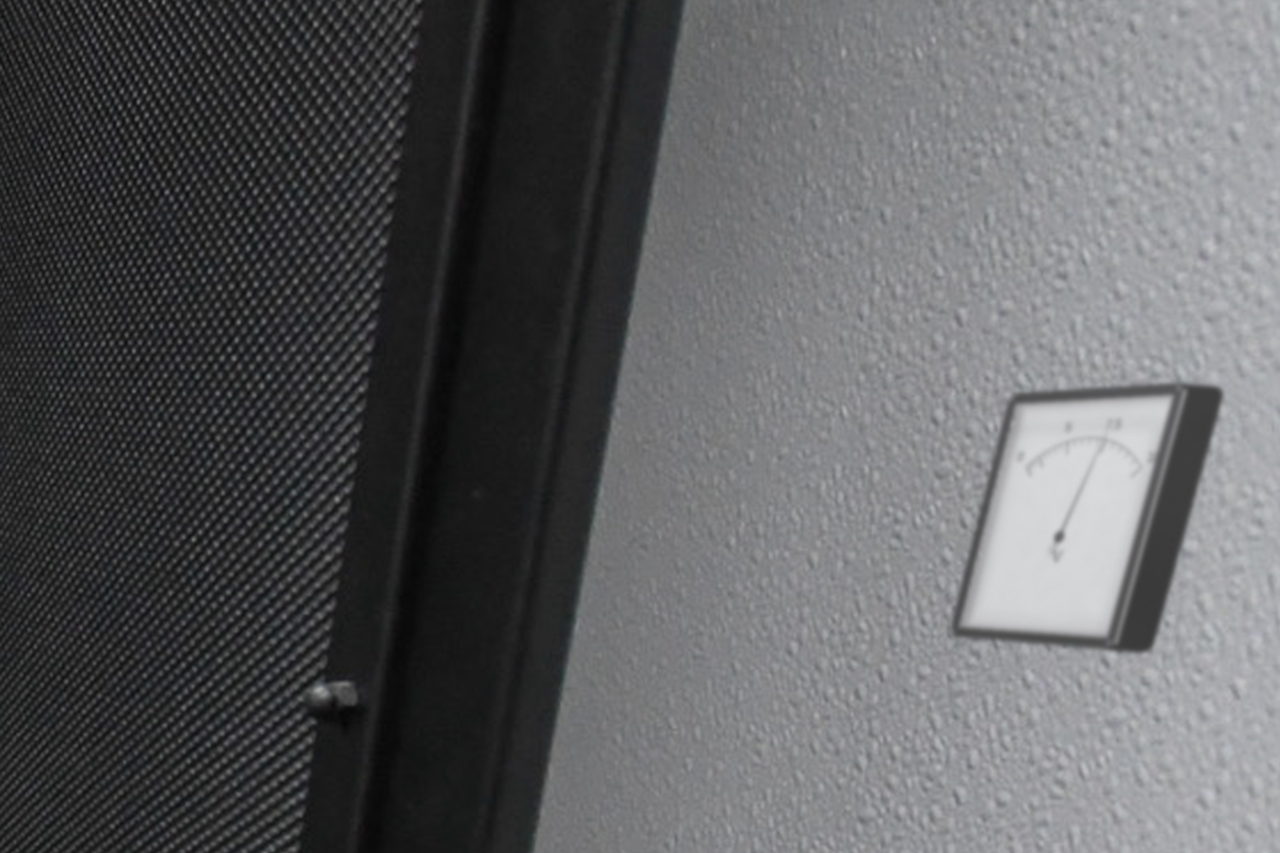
7.5 V
